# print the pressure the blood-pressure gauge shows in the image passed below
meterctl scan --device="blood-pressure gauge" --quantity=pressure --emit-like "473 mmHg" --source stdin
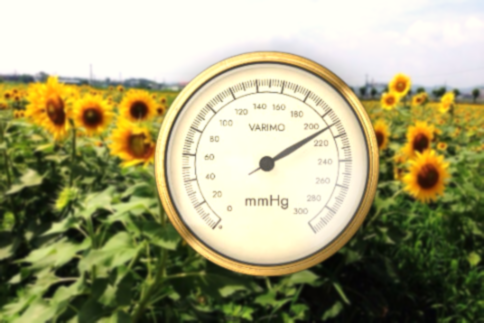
210 mmHg
